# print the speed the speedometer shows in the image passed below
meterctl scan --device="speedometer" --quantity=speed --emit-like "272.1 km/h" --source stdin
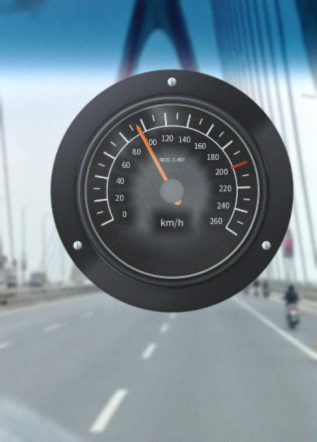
95 km/h
